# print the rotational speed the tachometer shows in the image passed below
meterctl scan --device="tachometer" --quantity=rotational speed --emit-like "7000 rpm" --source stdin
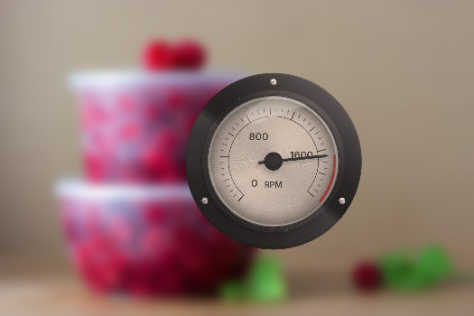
1650 rpm
